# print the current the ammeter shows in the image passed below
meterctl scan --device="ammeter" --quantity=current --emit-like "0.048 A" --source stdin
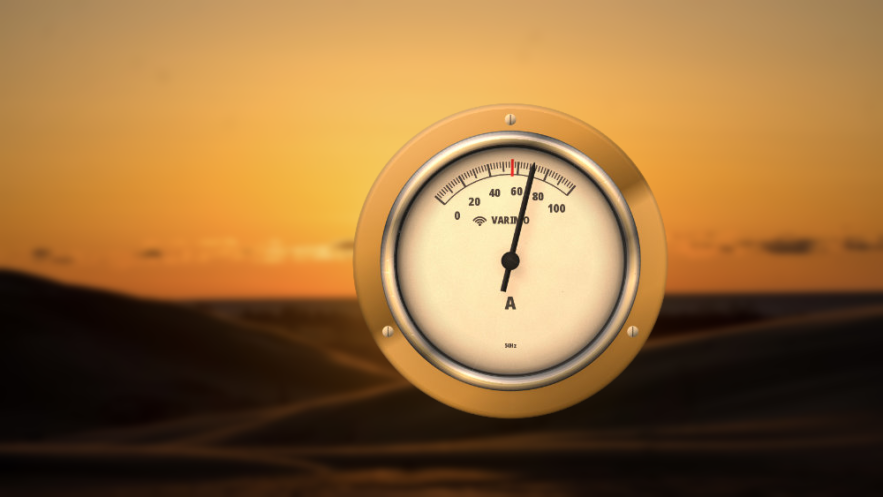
70 A
